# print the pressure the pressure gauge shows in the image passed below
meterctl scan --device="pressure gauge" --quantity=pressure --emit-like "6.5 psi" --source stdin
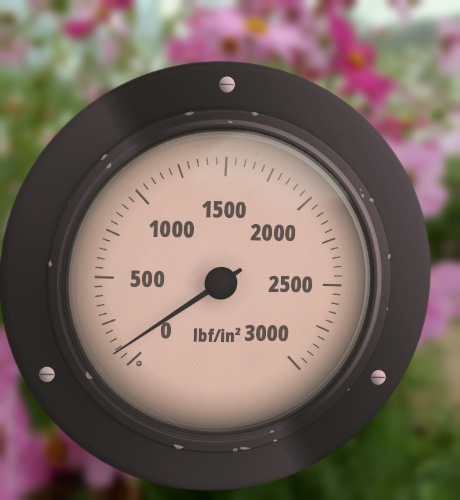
100 psi
